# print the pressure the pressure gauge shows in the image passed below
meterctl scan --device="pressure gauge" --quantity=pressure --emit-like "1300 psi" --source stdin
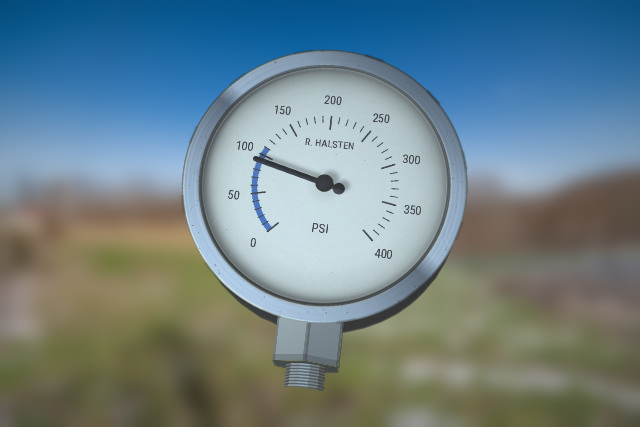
90 psi
